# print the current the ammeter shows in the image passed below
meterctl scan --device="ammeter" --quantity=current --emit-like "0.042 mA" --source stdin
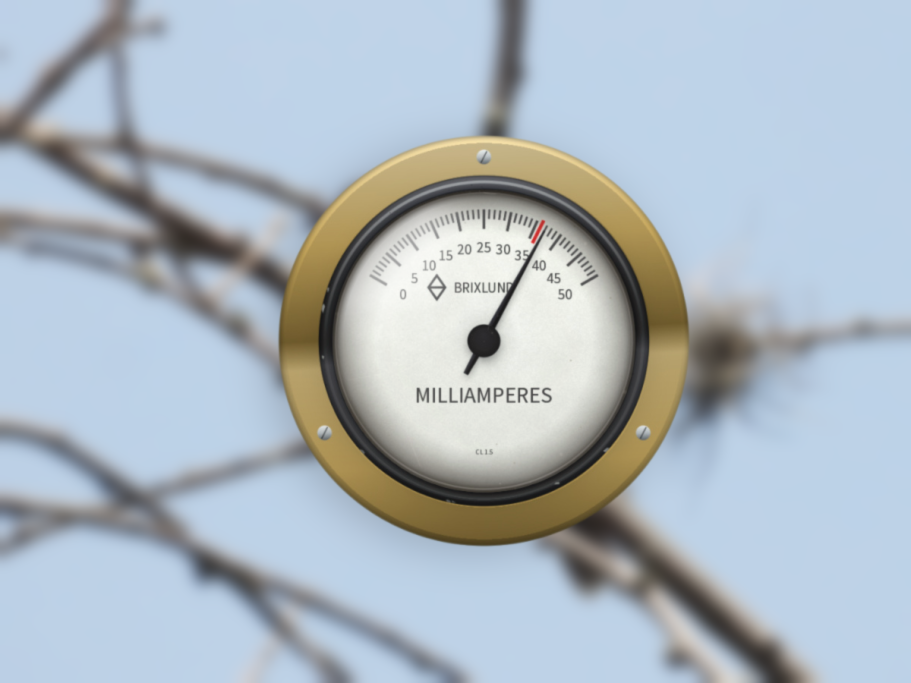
37 mA
